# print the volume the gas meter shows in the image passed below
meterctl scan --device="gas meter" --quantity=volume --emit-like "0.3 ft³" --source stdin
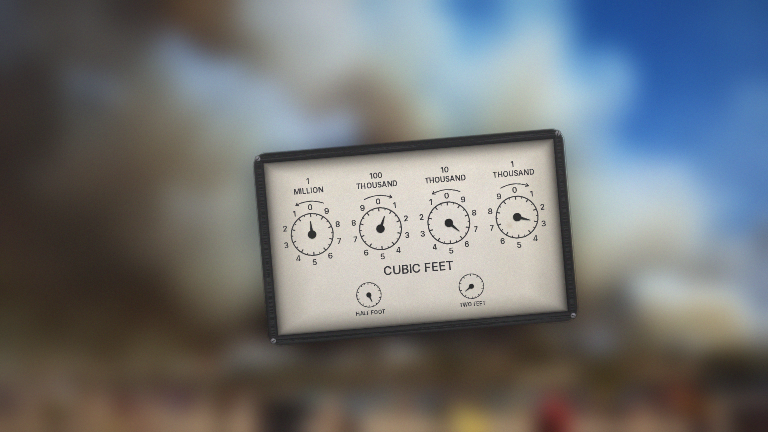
6300 ft³
